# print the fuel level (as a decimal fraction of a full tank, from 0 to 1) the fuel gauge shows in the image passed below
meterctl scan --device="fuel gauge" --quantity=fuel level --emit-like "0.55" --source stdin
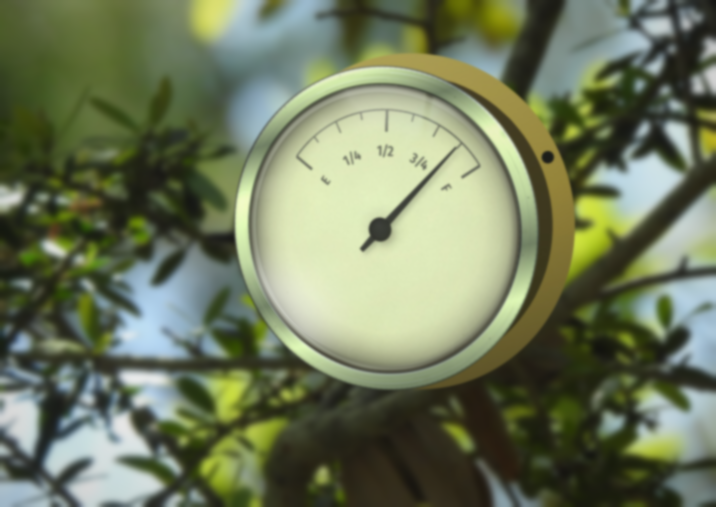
0.875
